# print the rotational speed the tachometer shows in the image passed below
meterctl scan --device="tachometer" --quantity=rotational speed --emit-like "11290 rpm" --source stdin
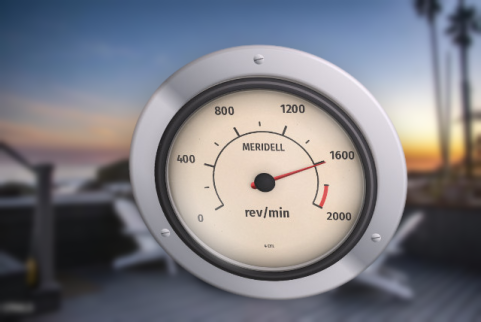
1600 rpm
